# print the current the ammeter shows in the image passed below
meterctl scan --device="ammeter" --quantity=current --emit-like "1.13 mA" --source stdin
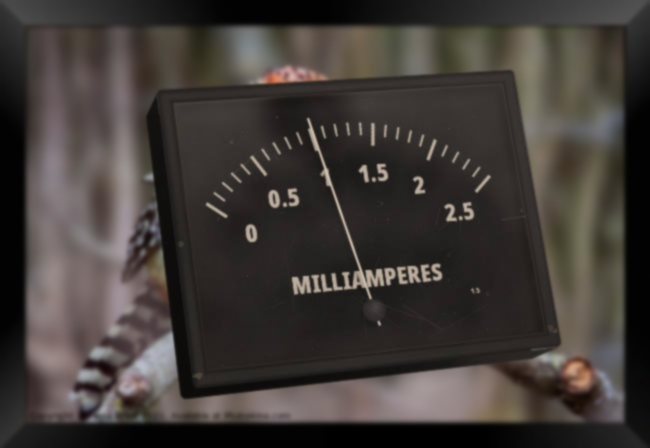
1 mA
